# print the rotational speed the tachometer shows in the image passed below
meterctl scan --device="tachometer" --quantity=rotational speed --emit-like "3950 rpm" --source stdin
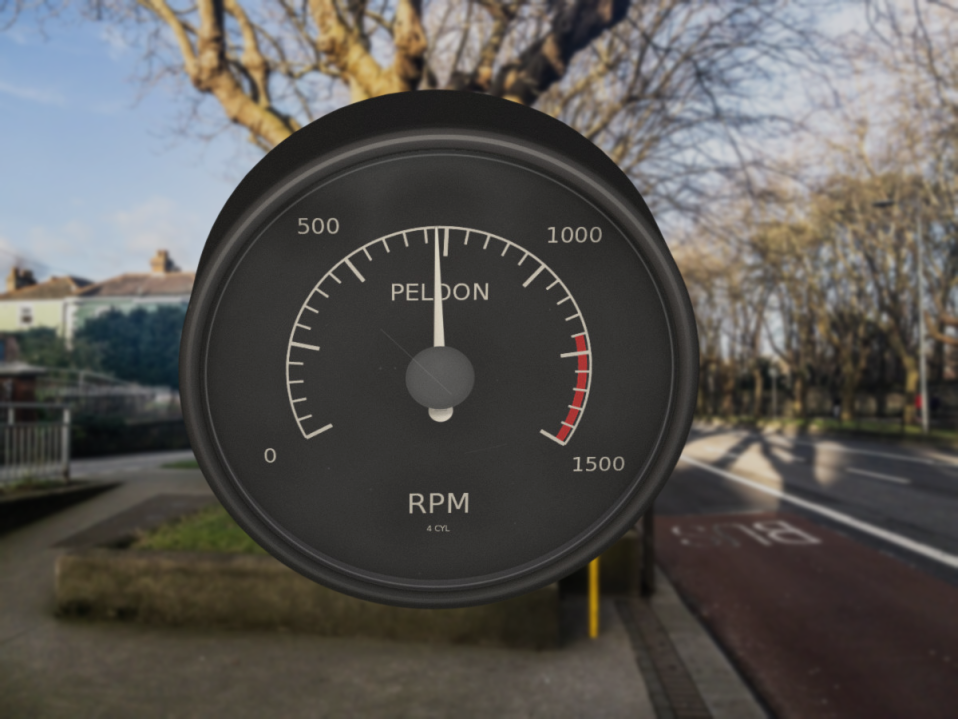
725 rpm
